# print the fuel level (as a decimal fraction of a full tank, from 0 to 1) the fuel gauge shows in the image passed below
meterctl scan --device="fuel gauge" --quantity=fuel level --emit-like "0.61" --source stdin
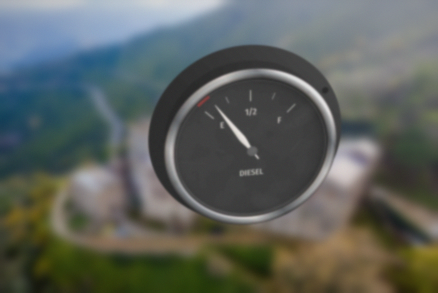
0.125
